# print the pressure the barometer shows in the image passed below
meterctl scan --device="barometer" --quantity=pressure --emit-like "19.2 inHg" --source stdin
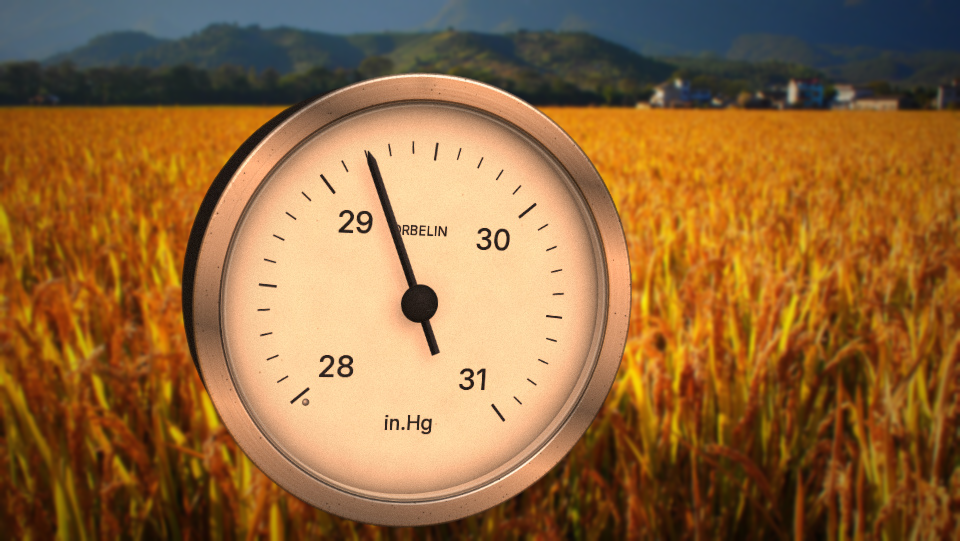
29.2 inHg
